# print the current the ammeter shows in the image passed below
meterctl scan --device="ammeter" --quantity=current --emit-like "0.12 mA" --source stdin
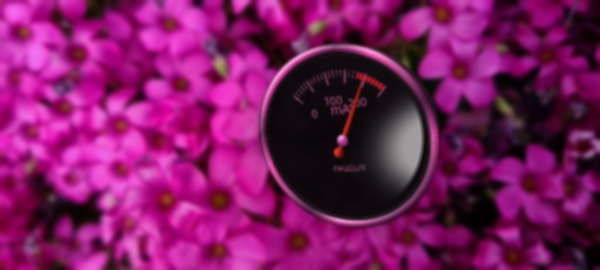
200 mA
